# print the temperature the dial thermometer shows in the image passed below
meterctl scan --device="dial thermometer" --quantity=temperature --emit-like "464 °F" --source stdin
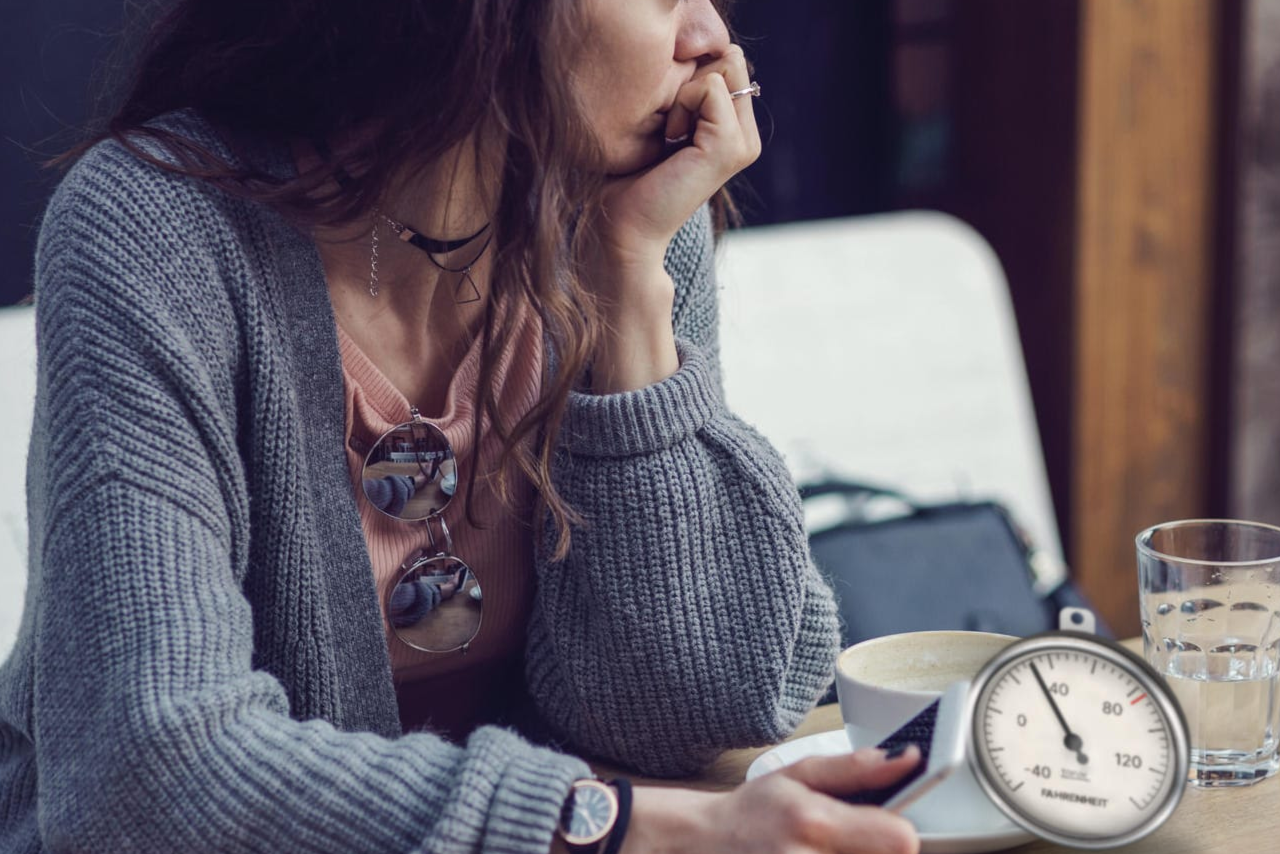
32 °F
